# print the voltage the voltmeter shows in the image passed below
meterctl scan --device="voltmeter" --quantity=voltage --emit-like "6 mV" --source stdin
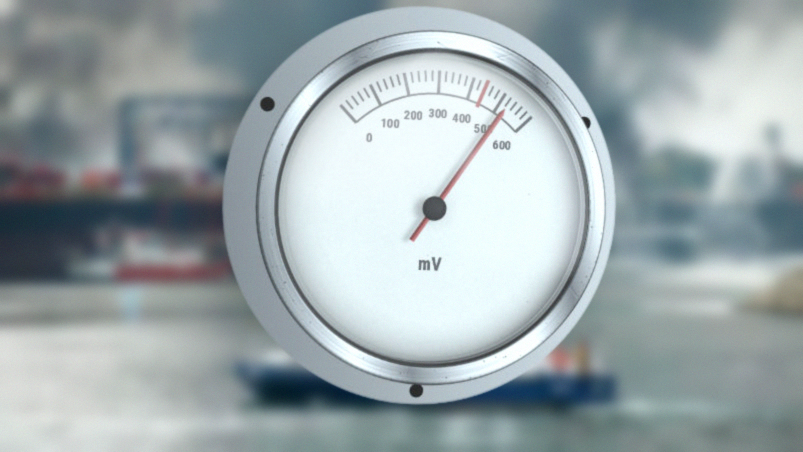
520 mV
